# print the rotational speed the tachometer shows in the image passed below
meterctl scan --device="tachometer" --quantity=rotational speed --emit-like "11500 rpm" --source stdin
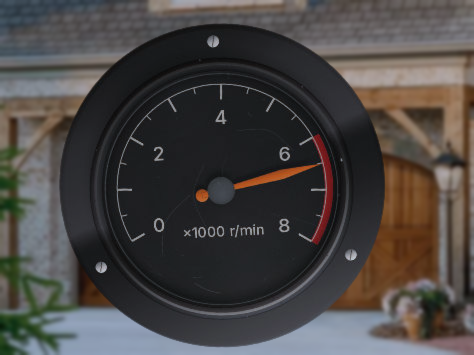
6500 rpm
